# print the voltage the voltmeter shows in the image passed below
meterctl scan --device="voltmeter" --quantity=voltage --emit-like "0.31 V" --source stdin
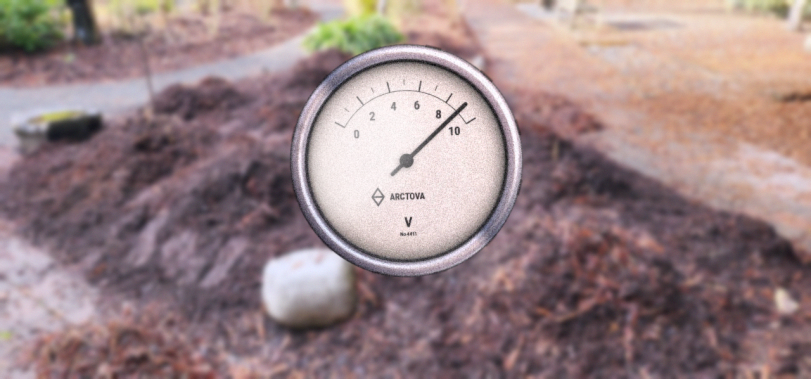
9 V
